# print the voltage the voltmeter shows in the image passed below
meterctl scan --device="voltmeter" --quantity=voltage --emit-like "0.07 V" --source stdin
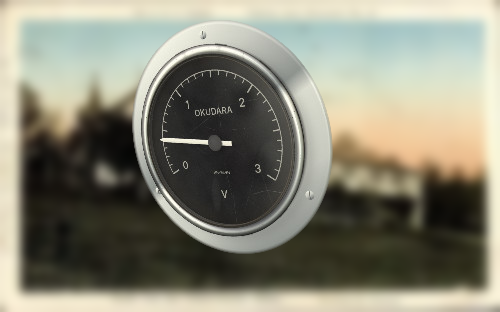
0.4 V
